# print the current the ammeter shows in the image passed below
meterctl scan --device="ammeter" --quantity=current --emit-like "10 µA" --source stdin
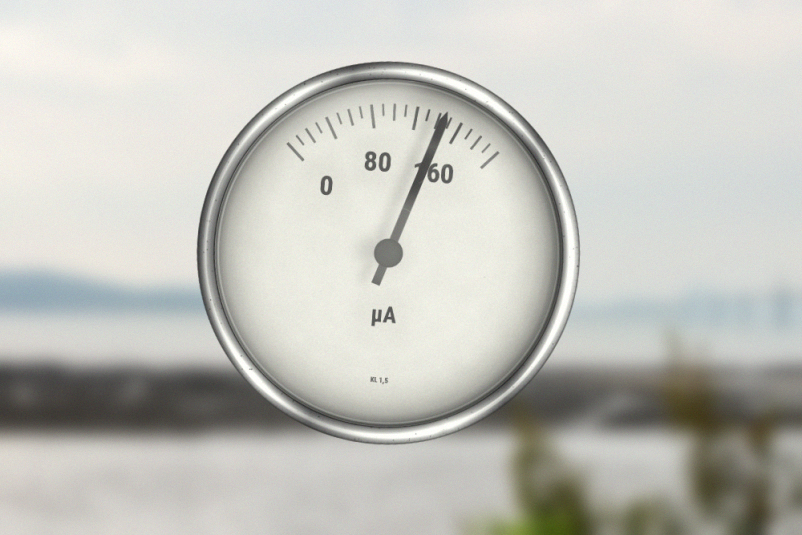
145 µA
